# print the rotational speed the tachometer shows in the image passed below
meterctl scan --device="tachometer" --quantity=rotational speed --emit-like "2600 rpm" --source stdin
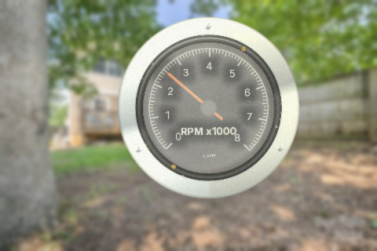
2500 rpm
